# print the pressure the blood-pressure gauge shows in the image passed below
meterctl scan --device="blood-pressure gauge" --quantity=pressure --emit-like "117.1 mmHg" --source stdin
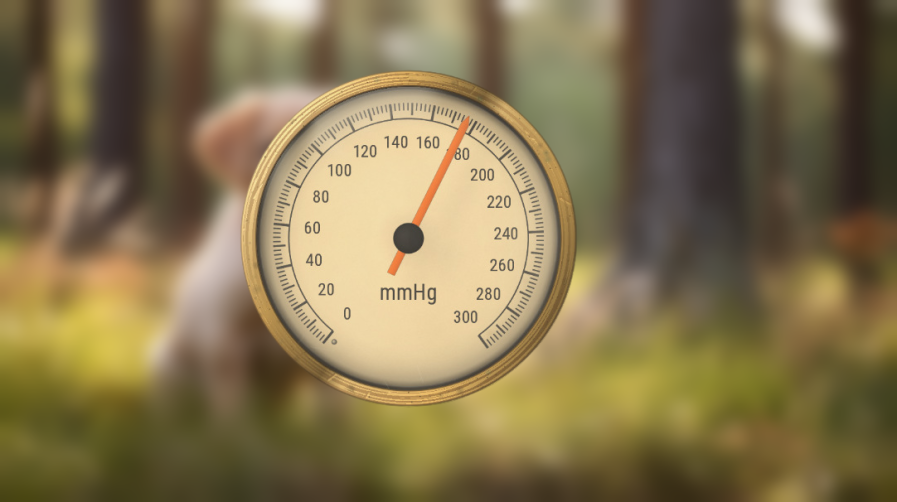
176 mmHg
